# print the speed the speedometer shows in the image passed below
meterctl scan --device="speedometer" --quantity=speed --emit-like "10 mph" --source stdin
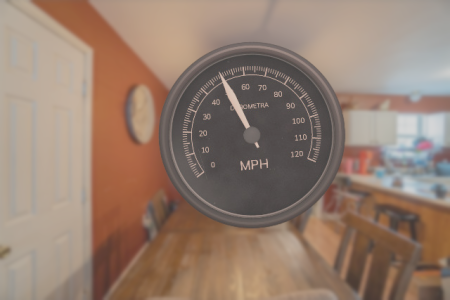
50 mph
